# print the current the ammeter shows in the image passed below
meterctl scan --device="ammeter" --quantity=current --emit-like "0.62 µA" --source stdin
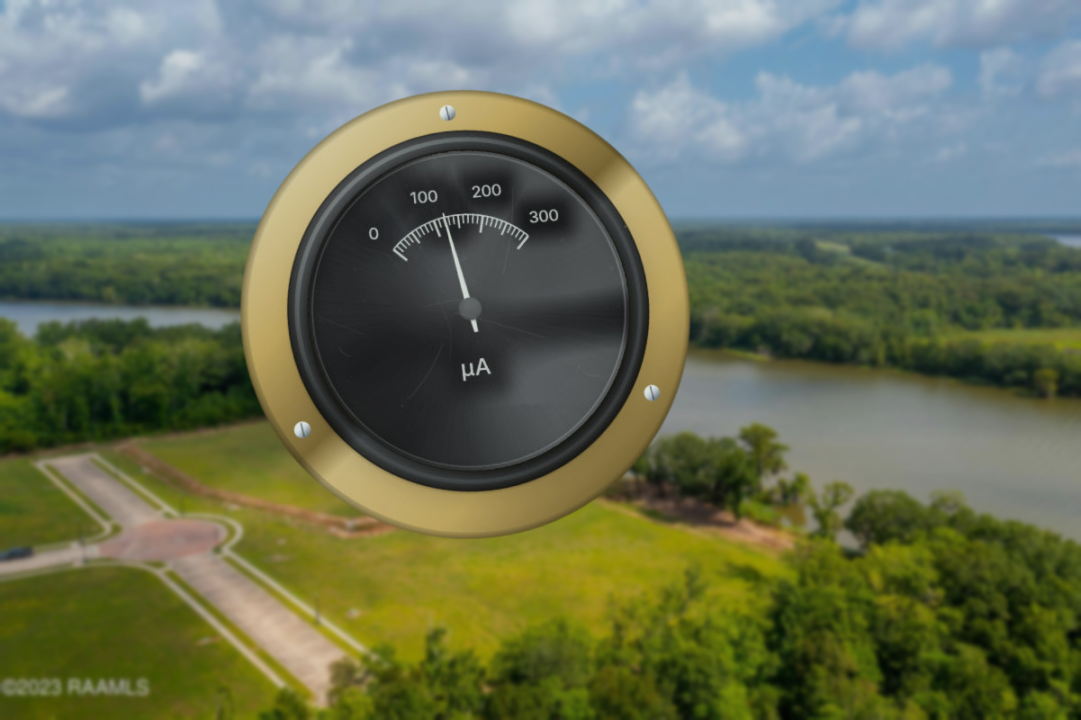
120 µA
